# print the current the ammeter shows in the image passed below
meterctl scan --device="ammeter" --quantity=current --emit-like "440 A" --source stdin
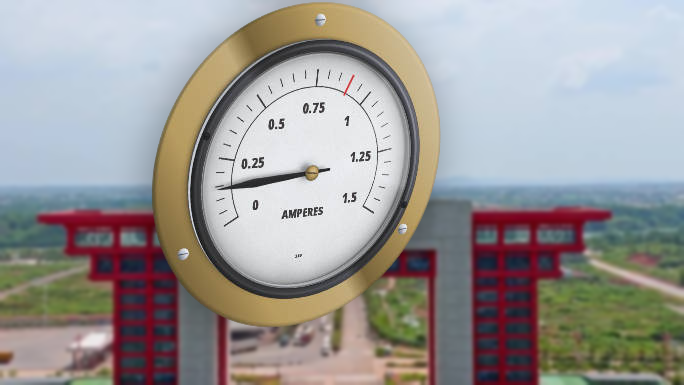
0.15 A
